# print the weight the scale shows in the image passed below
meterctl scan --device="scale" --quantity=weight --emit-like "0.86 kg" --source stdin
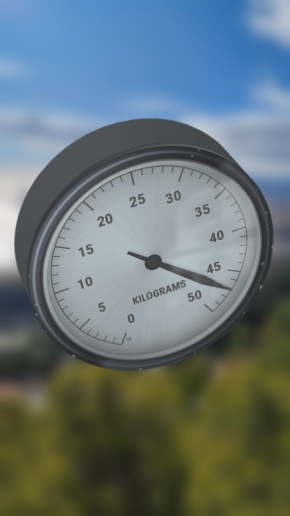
47 kg
